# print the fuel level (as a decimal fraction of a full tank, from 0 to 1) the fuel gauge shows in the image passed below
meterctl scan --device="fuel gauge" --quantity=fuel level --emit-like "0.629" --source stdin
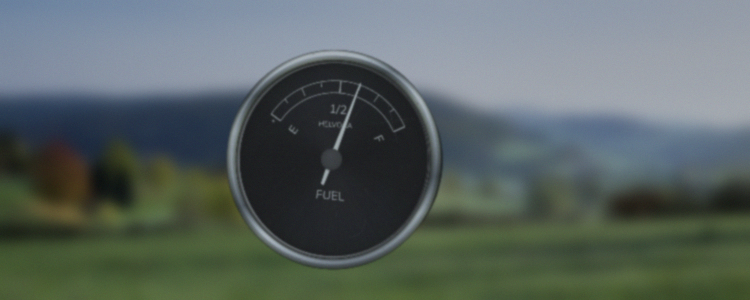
0.625
